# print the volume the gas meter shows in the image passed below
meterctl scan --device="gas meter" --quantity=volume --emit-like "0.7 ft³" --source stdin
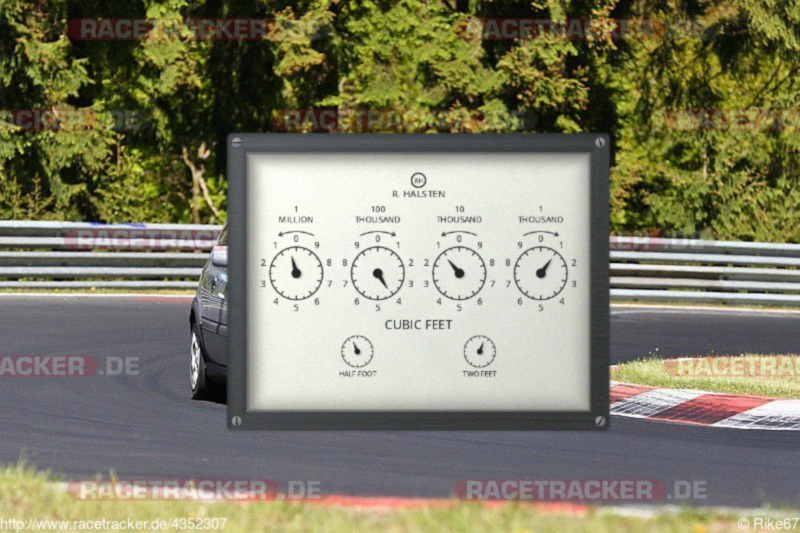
41100 ft³
